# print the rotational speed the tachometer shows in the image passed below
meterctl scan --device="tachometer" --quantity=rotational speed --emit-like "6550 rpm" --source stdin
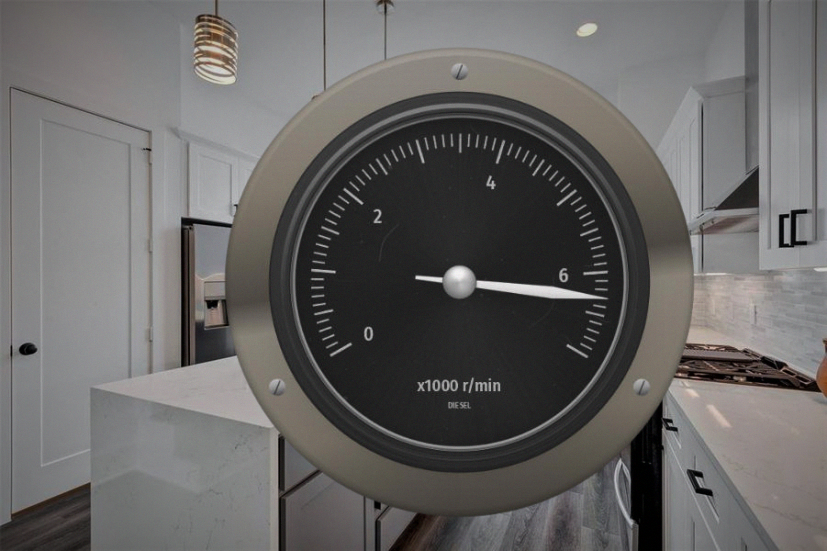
6300 rpm
